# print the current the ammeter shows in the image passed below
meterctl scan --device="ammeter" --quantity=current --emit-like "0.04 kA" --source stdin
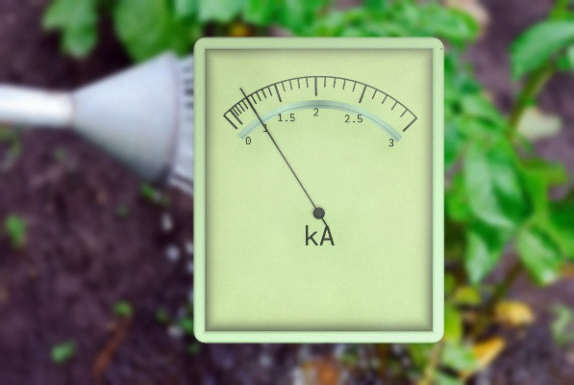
1 kA
